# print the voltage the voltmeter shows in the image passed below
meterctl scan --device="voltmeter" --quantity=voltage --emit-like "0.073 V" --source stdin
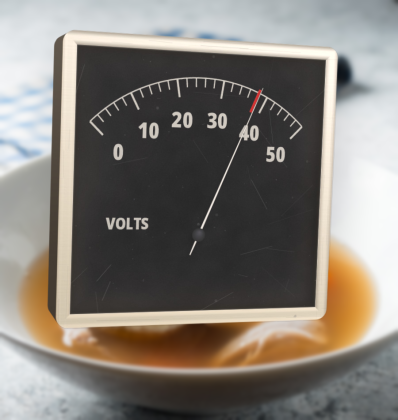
38 V
